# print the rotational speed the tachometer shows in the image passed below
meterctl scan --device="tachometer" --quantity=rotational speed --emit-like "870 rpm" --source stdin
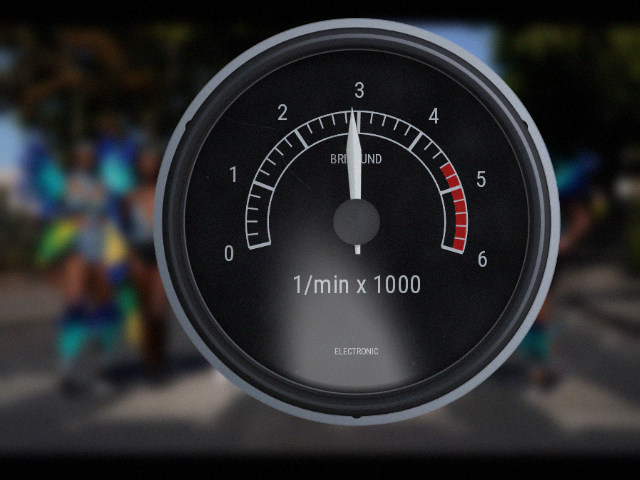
2900 rpm
